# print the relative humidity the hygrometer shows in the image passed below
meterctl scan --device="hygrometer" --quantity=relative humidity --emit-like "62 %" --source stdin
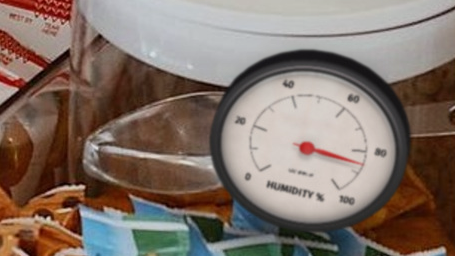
85 %
